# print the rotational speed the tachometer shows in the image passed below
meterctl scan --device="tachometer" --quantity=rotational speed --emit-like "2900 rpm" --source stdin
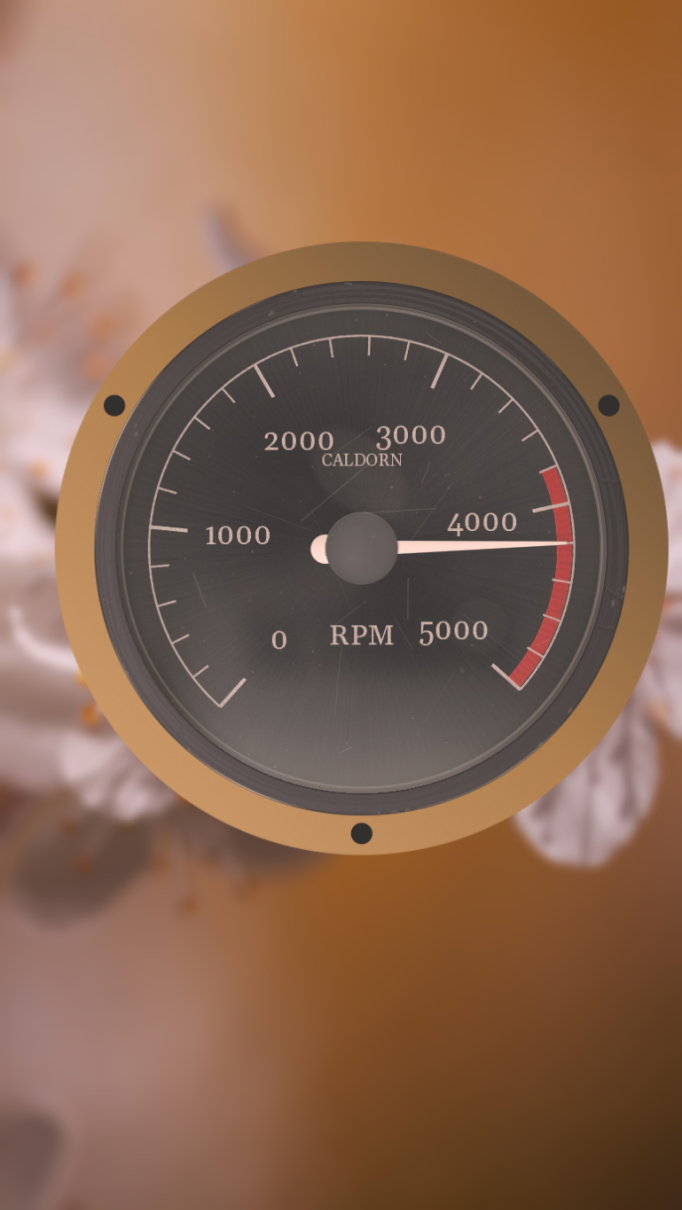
4200 rpm
